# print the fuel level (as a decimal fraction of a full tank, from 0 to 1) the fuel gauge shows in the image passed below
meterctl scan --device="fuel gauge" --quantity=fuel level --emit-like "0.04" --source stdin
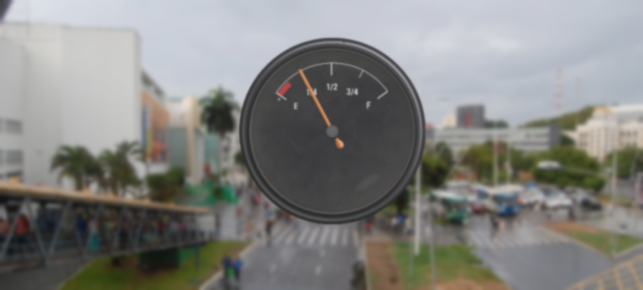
0.25
